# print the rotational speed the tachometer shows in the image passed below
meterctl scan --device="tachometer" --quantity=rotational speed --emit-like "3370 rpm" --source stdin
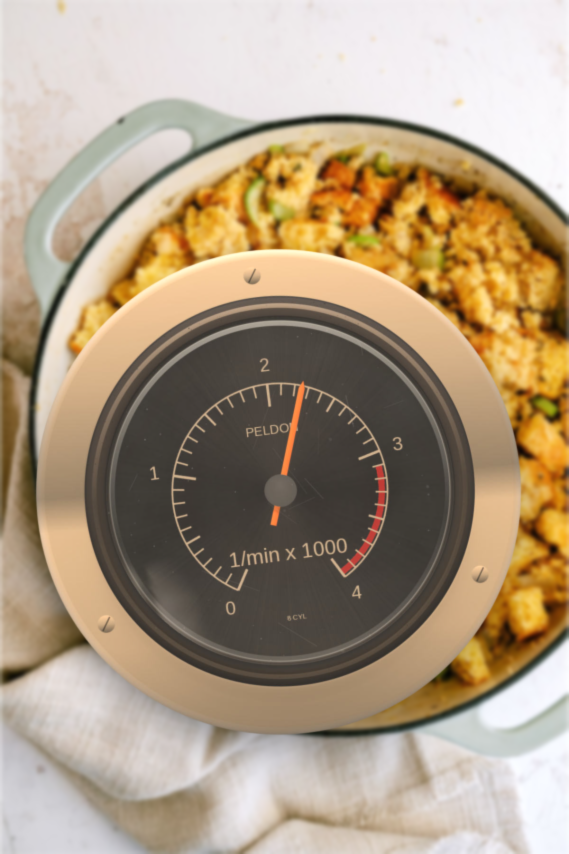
2250 rpm
